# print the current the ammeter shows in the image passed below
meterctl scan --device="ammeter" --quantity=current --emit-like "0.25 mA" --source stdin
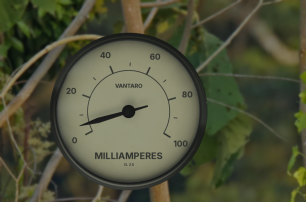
5 mA
